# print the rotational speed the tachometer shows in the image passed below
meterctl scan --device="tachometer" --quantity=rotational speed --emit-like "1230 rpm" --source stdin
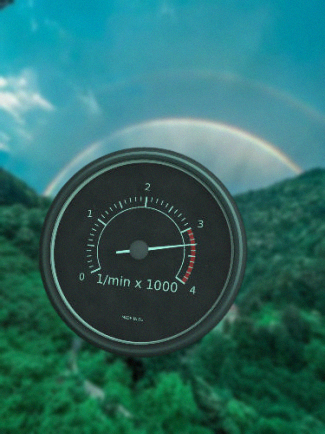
3300 rpm
